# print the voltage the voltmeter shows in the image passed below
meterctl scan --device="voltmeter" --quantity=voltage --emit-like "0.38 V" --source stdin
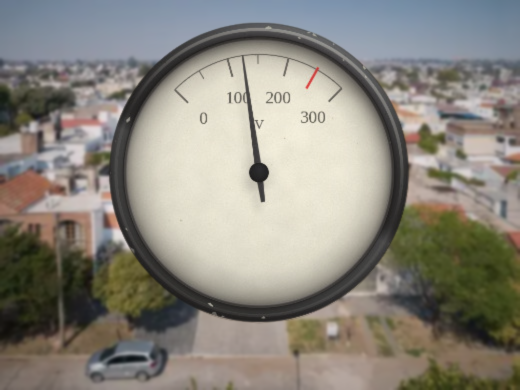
125 V
